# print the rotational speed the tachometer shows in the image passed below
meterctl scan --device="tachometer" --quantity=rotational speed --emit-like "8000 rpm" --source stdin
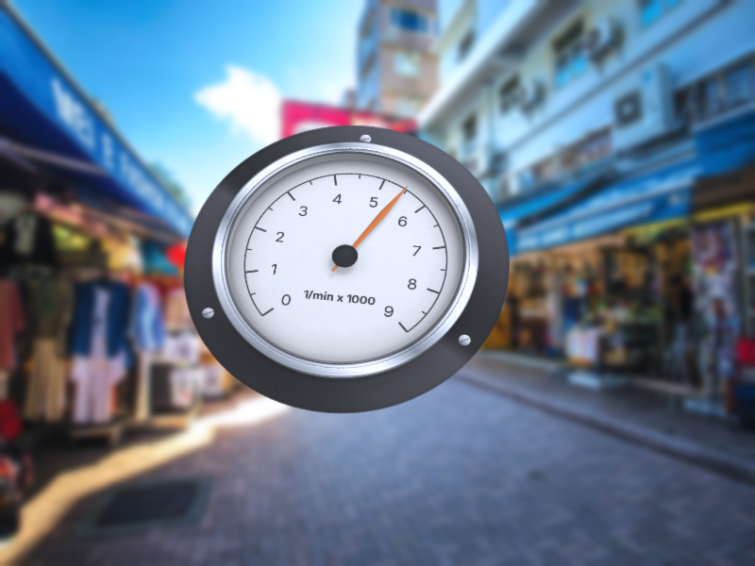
5500 rpm
